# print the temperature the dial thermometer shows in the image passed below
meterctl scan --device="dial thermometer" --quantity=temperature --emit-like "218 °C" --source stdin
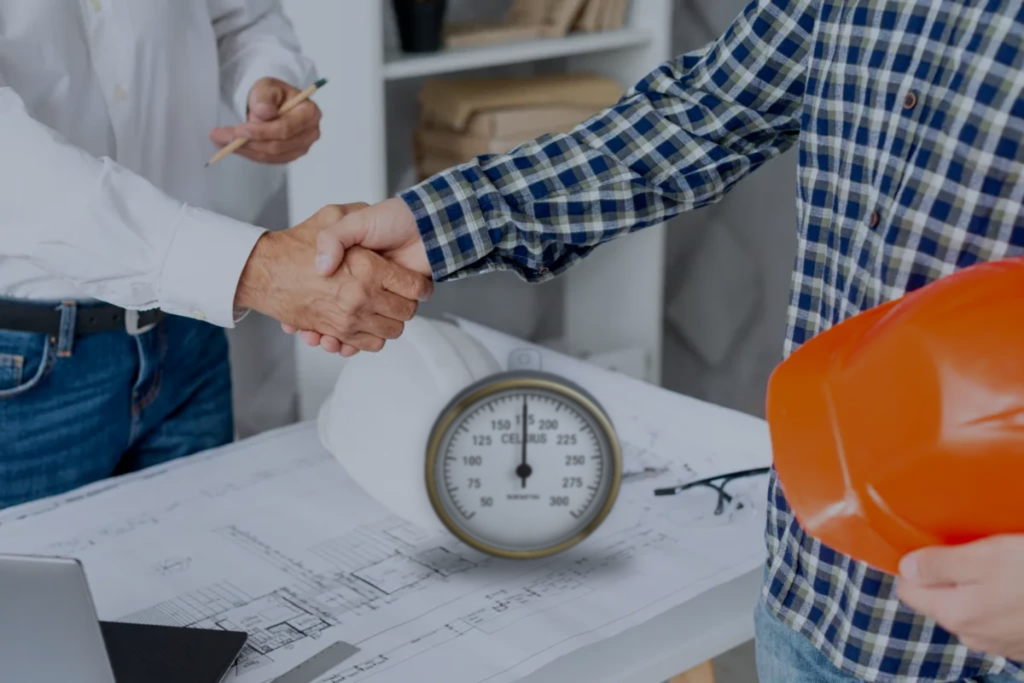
175 °C
